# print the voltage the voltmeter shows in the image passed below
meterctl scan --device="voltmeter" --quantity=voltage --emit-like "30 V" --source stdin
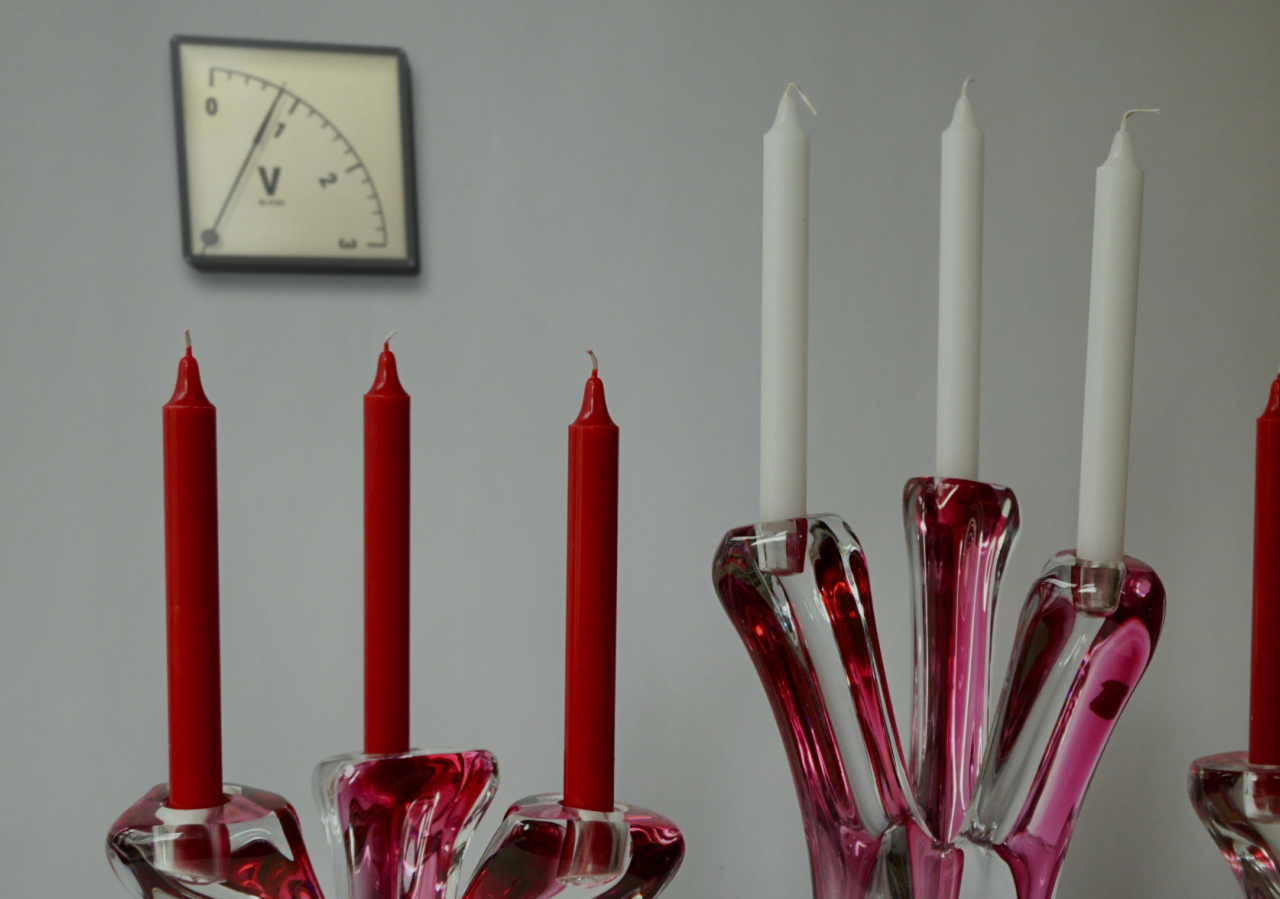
0.8 V
